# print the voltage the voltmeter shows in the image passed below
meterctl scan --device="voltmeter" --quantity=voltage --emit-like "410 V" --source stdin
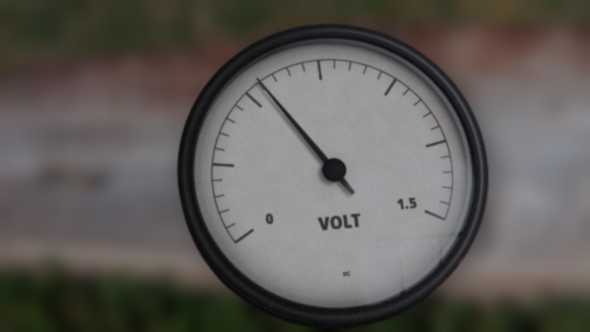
0.55 V
